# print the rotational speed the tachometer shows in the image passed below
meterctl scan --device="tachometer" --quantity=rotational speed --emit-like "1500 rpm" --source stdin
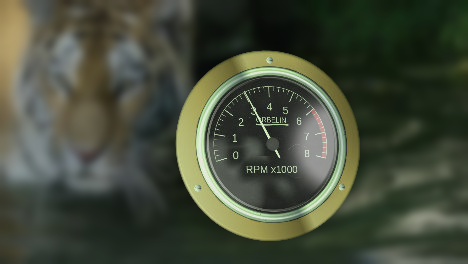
3000 rpm
